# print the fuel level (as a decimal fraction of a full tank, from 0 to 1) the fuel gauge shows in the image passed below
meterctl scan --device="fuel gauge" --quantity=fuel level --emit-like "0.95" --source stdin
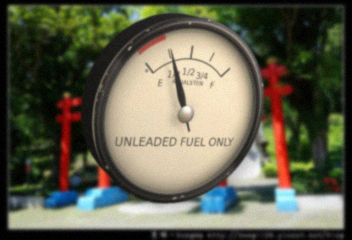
0.25
